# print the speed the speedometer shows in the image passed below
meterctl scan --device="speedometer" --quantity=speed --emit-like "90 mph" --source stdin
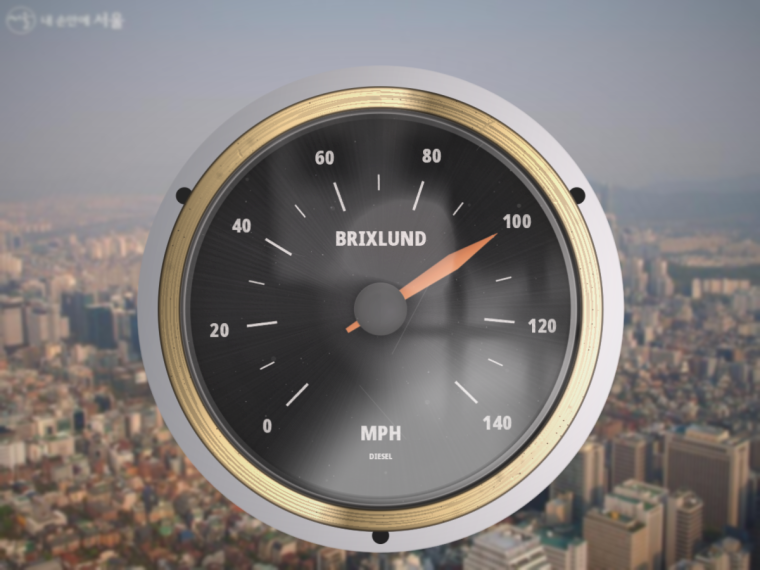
100 mph
